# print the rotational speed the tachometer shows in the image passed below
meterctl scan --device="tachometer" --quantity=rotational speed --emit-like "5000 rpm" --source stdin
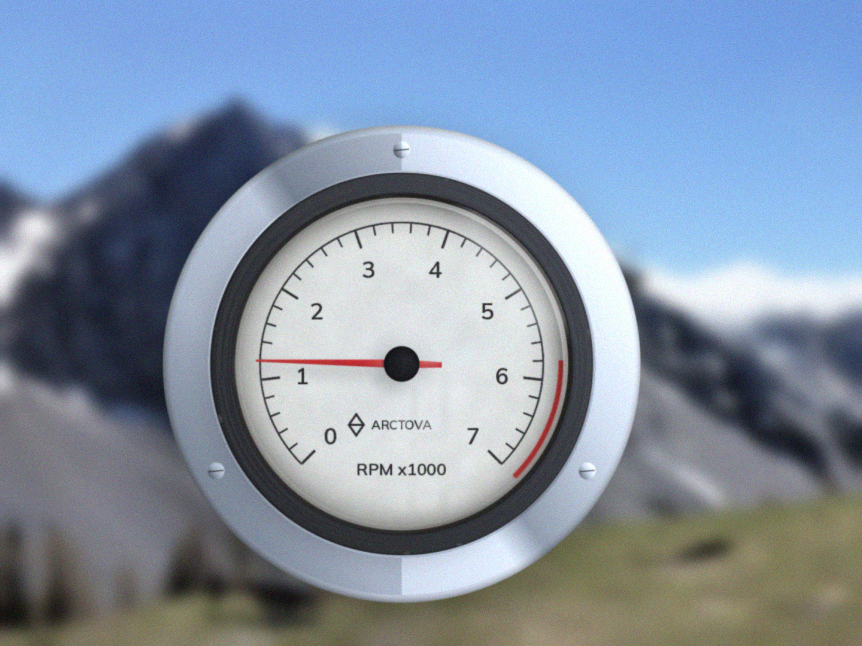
1200 rpm
